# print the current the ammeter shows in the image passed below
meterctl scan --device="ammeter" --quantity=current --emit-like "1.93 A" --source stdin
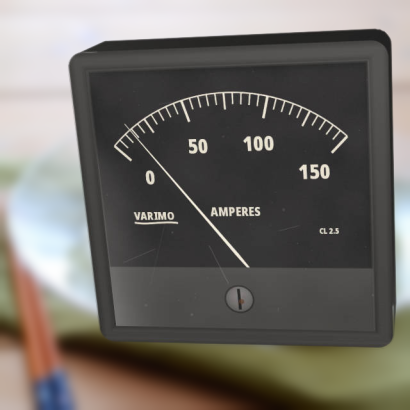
15 A
